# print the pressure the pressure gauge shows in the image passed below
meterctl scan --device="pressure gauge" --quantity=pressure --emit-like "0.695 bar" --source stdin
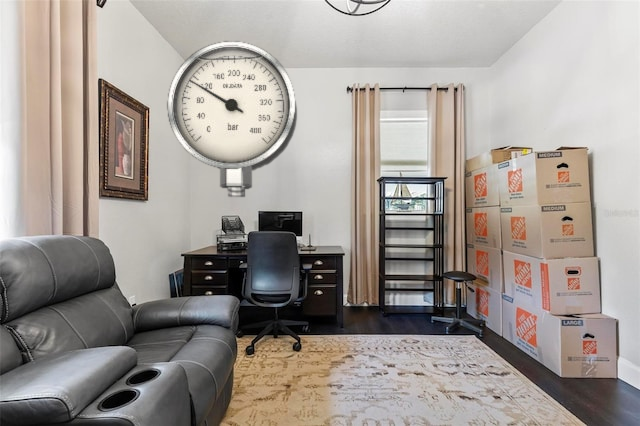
110 bar
